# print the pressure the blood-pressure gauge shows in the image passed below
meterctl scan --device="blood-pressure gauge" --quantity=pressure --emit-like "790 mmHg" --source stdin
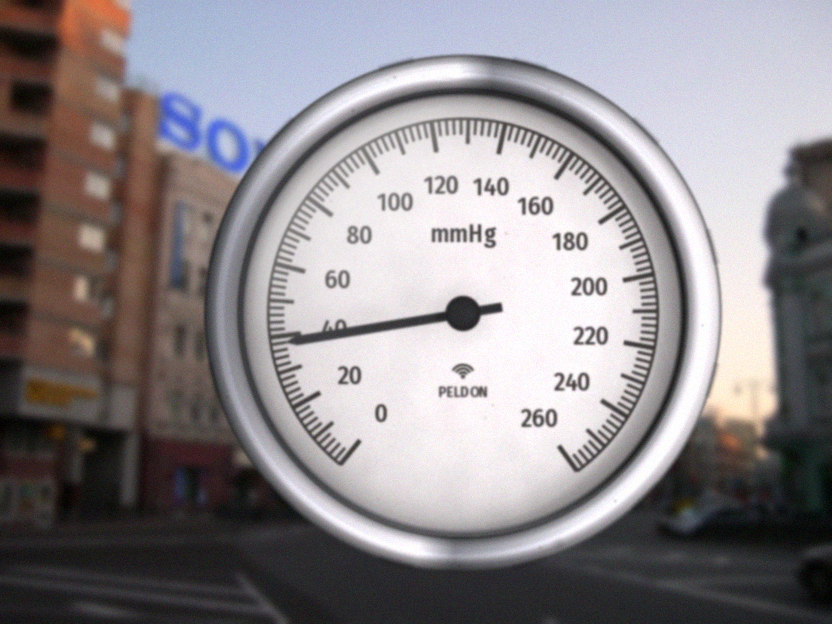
38 mmHg
